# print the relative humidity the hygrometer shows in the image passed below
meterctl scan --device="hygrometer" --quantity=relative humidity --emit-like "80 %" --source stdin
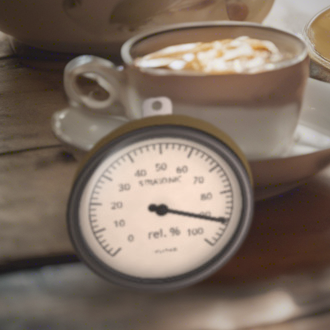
90 %
